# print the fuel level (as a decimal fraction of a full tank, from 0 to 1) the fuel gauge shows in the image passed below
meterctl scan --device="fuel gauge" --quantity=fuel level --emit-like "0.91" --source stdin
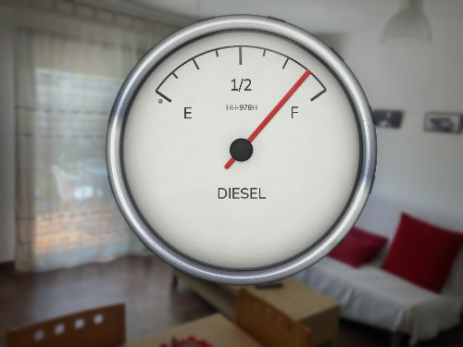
0.875
